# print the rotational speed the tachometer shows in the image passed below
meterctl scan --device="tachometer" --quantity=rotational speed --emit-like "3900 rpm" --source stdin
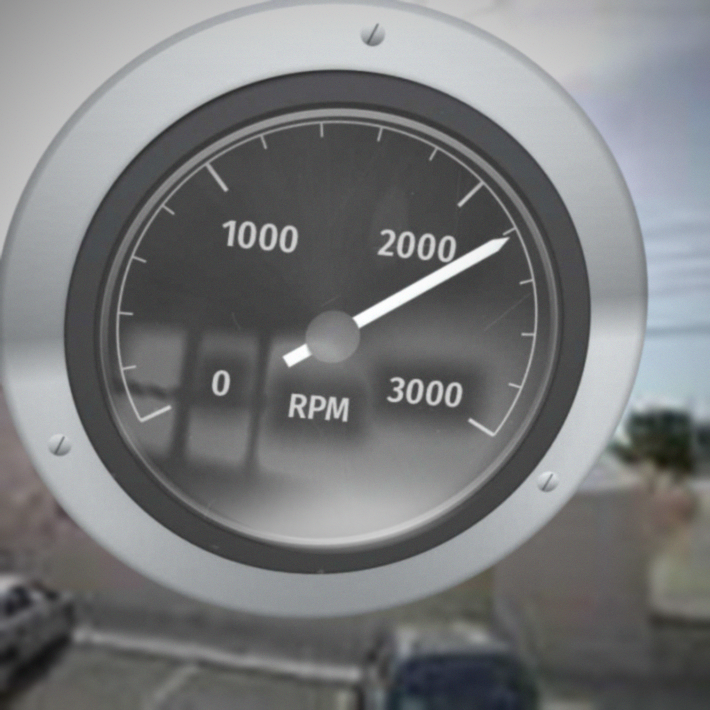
2200 rpm
